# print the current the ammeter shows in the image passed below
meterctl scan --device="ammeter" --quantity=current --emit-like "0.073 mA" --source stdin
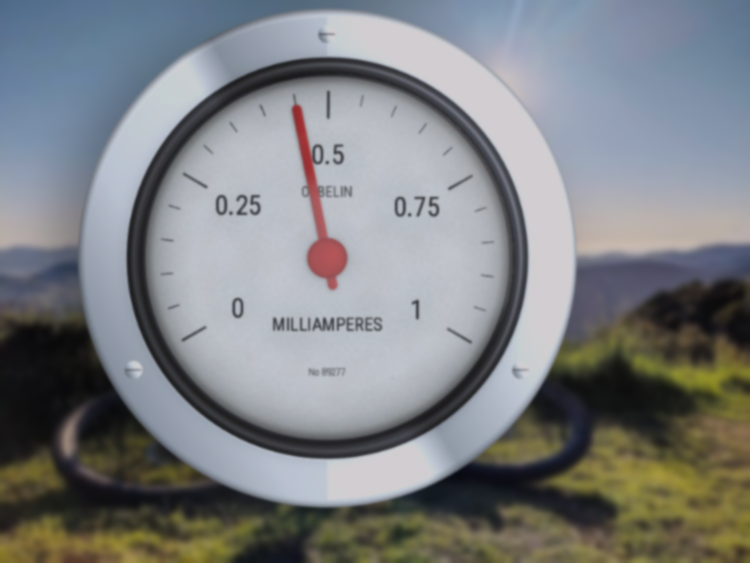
0.45 mA
